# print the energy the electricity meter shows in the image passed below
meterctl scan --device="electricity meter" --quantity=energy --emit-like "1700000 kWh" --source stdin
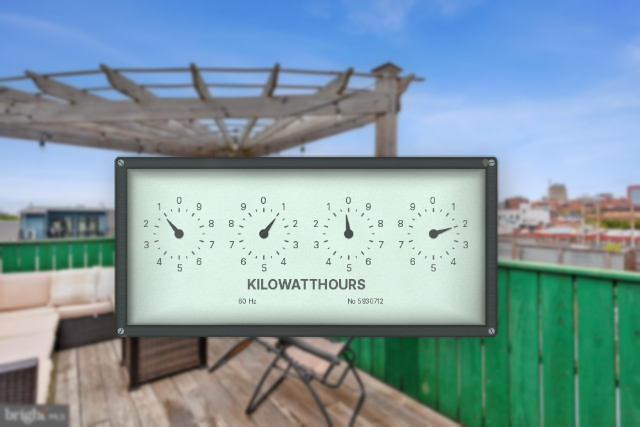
1102 kWh
